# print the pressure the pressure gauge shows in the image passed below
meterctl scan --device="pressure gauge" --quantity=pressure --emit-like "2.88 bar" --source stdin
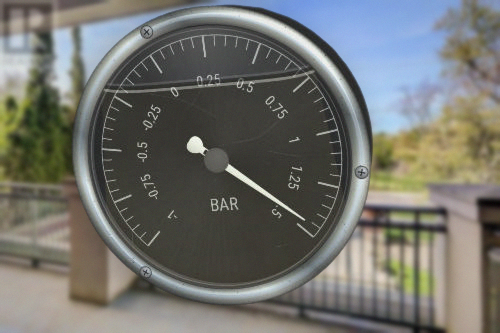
1.45 bar
